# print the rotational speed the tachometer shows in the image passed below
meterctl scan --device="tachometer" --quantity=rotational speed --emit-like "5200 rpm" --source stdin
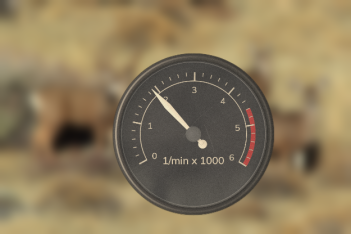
1900 rpm
